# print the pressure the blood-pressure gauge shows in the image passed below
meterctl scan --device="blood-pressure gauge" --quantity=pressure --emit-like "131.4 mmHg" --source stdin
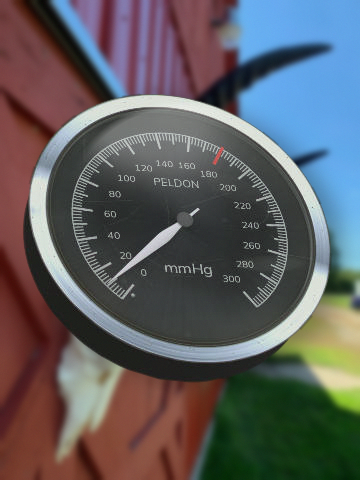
10 mmHg
